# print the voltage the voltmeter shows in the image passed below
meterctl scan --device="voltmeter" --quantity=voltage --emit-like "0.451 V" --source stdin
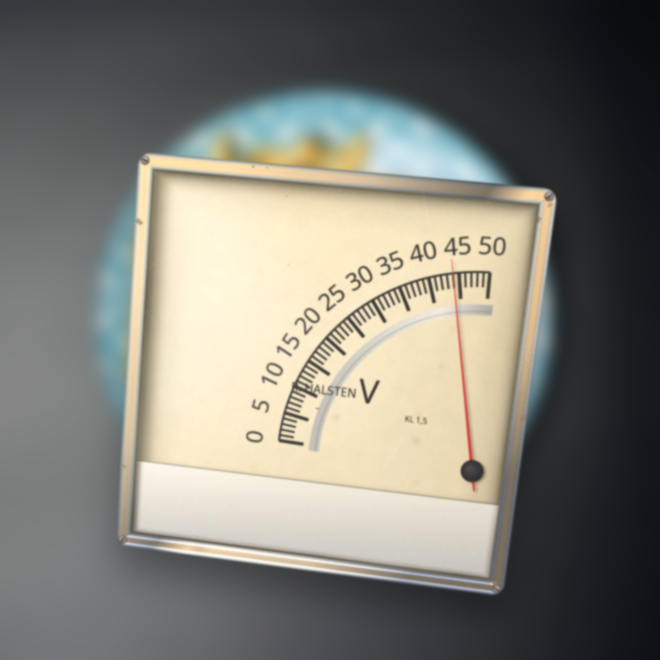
44 V
